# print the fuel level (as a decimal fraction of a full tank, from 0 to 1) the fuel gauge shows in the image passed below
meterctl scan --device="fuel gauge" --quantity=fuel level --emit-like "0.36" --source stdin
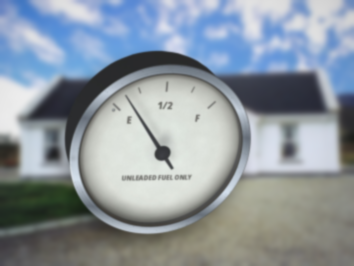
0.125
